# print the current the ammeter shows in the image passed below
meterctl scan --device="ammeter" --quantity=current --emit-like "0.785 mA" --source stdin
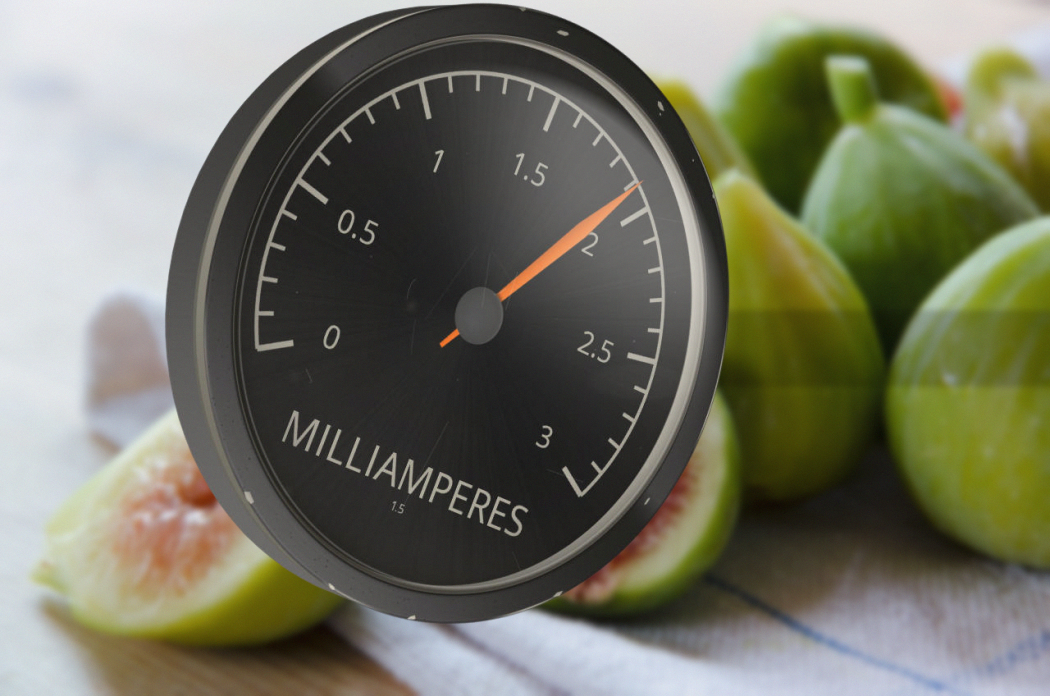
1.9 mA
